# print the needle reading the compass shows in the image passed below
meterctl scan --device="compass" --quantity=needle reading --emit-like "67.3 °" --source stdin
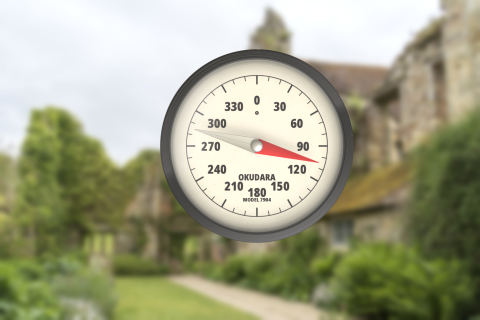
105 °
